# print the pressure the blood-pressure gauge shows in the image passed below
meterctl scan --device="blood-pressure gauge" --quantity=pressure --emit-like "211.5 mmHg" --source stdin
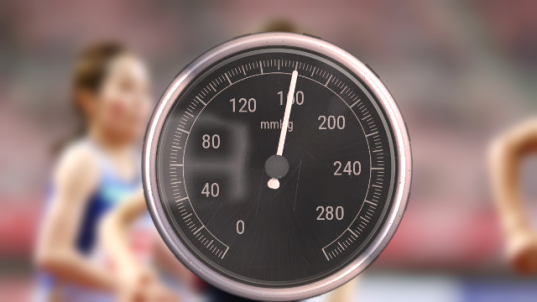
160 mmHg
